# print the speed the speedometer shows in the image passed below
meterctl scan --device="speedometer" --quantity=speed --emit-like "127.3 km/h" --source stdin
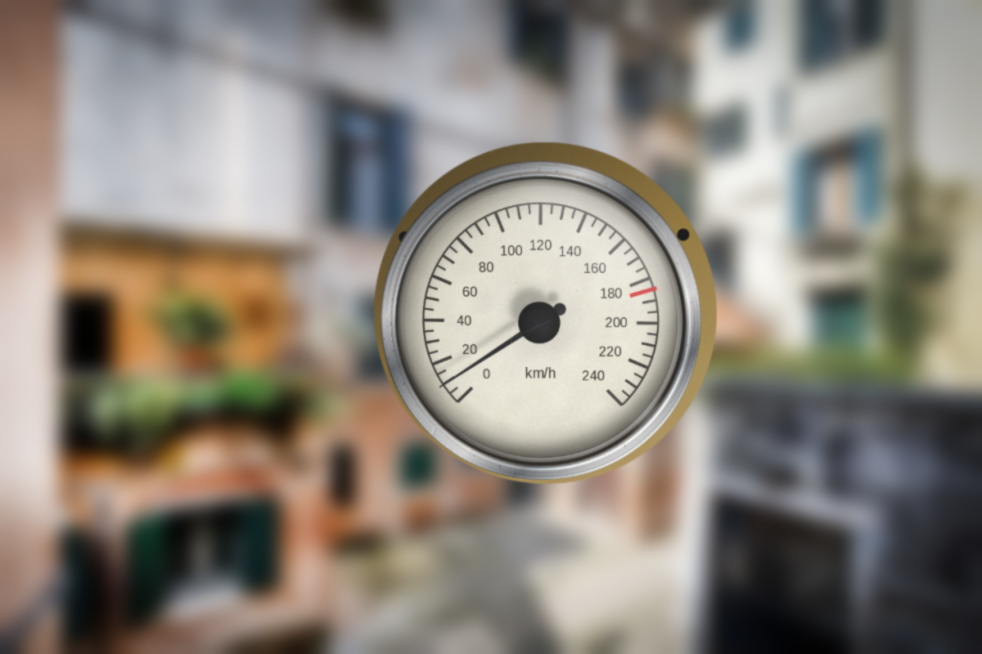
10 km/h
